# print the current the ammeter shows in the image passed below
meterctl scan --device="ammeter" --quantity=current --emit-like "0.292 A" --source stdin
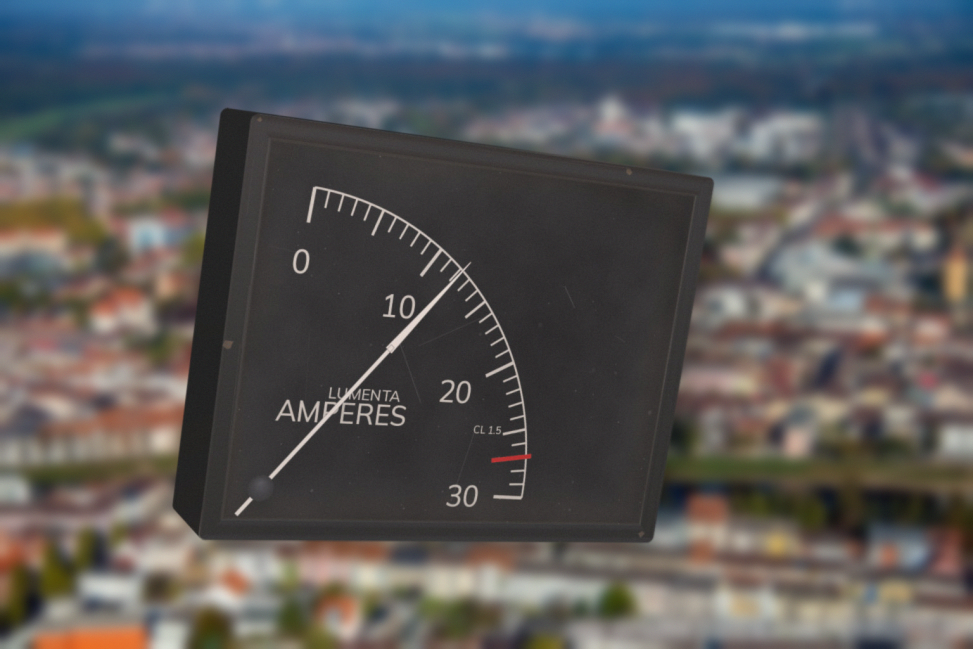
12 A
